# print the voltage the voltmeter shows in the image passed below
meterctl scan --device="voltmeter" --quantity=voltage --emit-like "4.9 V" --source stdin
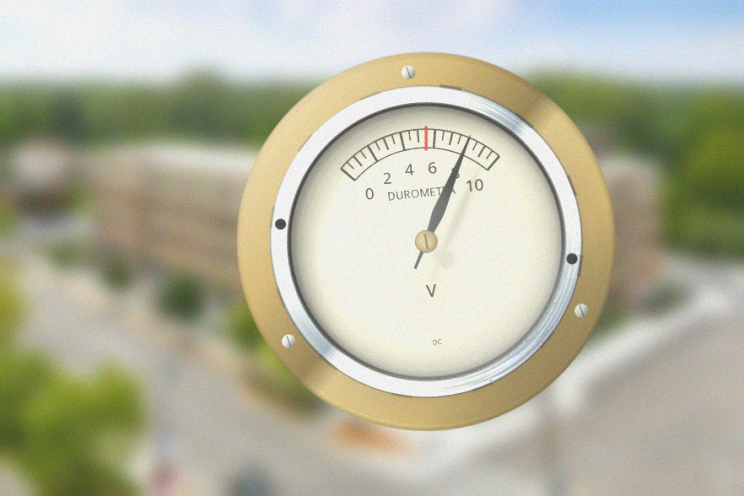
8 V
